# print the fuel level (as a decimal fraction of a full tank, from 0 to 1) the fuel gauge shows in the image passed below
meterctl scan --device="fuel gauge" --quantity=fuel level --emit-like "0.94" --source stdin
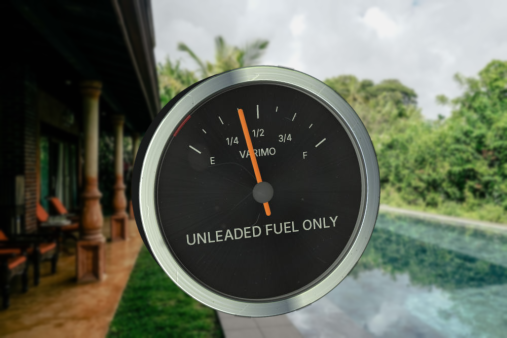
0.375
